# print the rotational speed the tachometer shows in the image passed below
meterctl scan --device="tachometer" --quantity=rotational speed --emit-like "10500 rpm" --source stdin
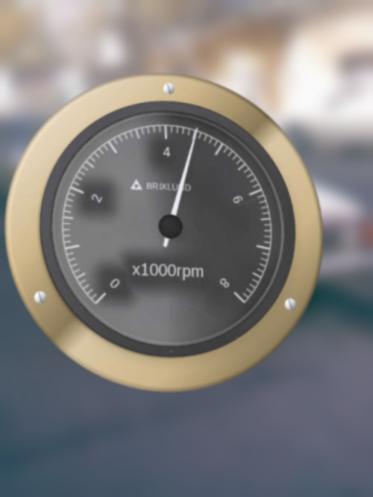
4500 rpm
